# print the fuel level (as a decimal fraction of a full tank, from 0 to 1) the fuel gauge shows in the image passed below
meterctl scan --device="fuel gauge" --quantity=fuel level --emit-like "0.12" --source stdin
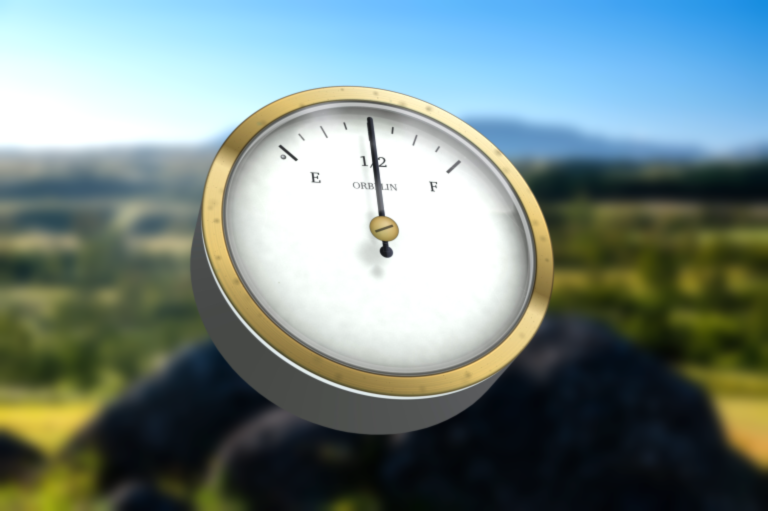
0.5
